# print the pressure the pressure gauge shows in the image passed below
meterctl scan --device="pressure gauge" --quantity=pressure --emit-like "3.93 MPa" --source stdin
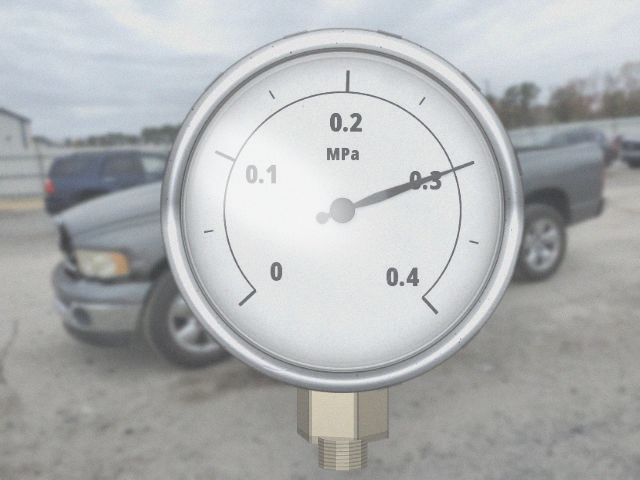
0.3 MPa
